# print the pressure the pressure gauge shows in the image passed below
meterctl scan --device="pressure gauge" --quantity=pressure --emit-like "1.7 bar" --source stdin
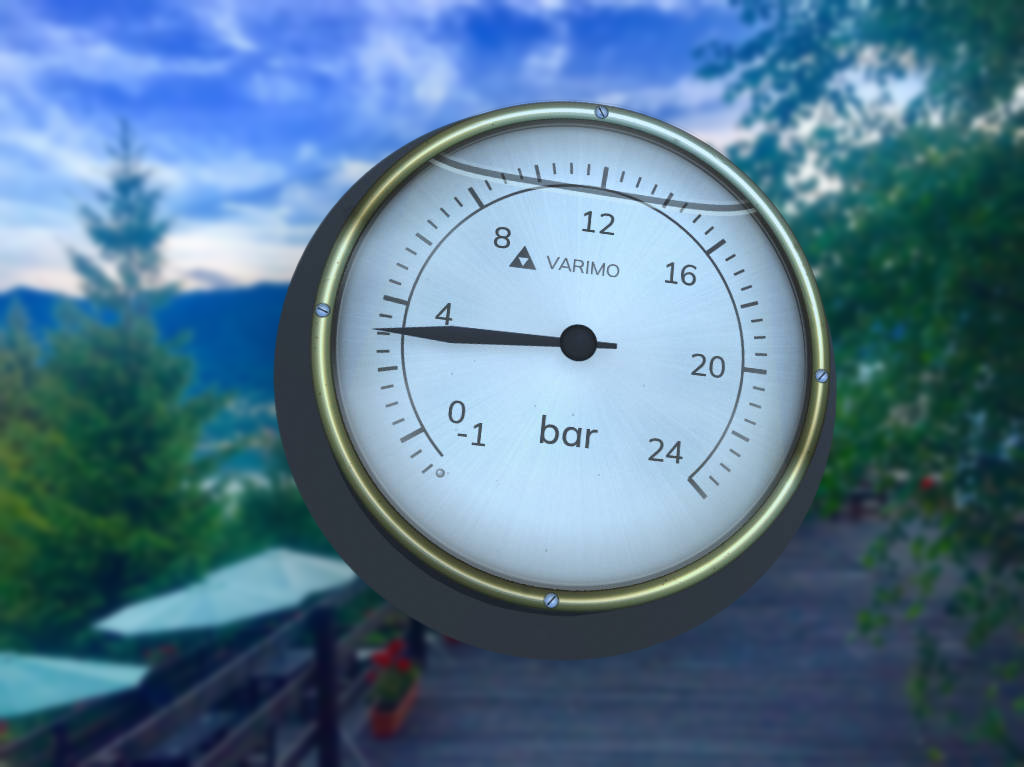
3 bar
